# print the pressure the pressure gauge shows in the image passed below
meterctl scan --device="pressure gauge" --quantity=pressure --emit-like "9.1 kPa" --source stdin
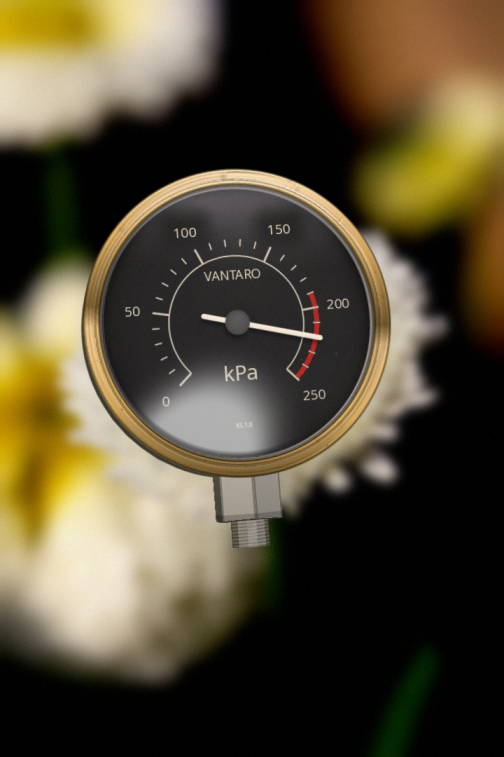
220 kPa
